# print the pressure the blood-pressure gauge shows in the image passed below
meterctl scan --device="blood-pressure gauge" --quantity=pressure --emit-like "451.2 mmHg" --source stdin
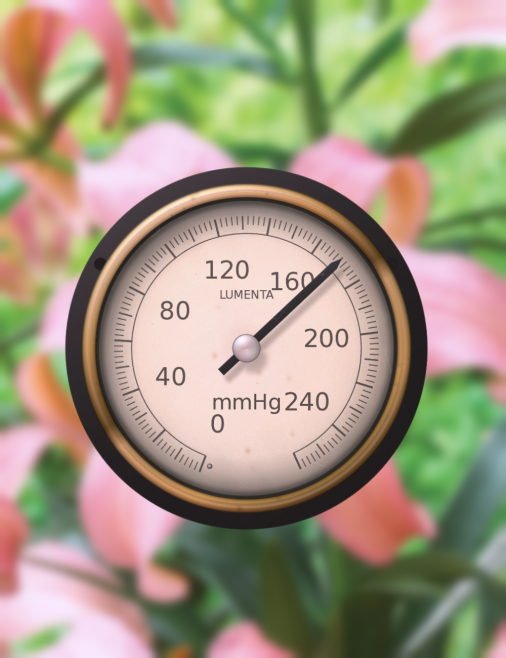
170 mmHg
